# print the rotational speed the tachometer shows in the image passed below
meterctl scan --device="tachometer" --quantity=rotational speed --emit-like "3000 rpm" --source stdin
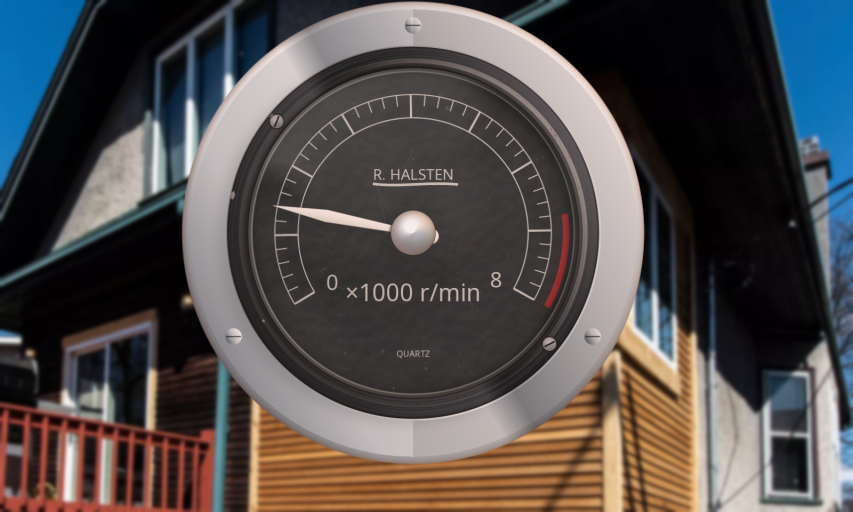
1400 rpm
